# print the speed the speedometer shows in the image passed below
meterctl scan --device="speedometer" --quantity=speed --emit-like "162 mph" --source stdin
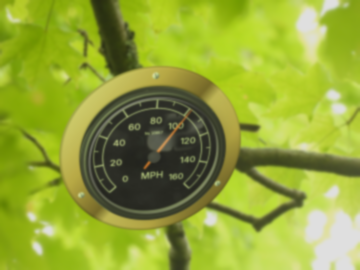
100 mph
